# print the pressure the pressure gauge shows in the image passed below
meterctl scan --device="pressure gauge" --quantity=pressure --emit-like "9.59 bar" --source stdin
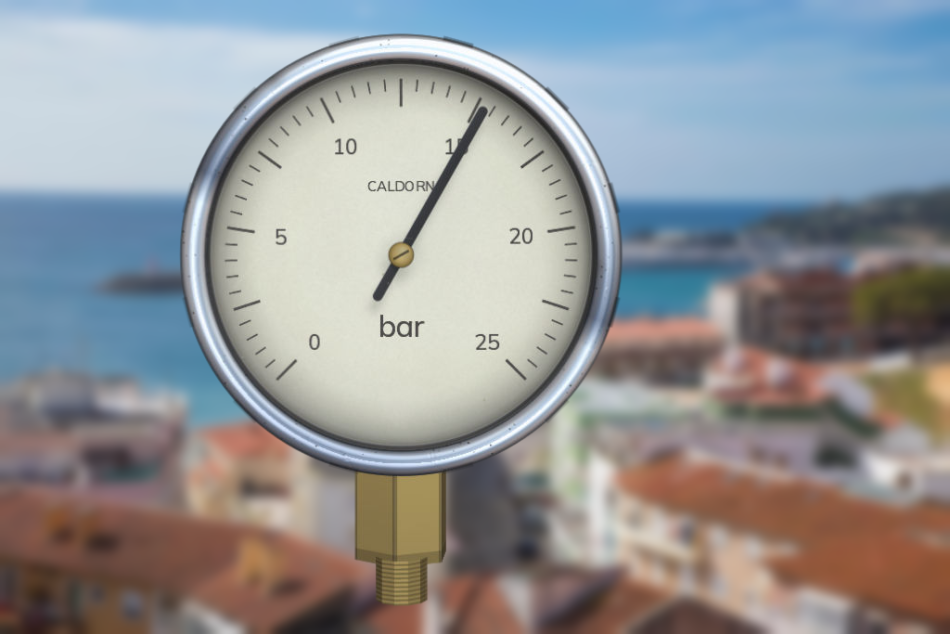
15.25 bar
